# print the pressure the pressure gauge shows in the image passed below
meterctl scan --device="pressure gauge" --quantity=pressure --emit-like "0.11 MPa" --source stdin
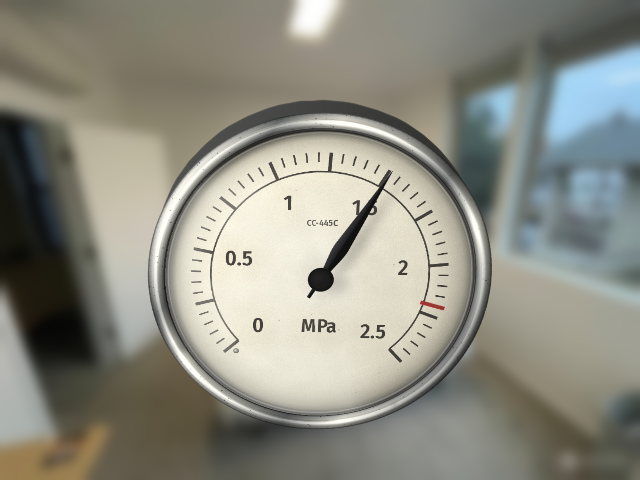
1.5 MPa
